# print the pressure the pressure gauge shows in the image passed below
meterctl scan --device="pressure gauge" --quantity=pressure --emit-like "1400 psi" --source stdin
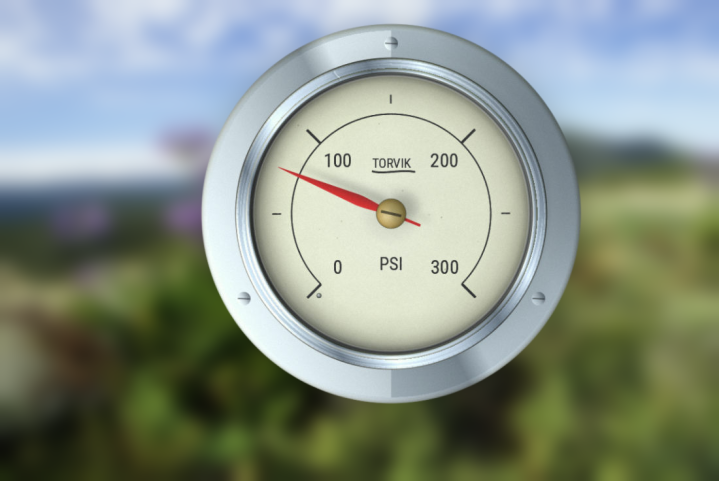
75 psi
